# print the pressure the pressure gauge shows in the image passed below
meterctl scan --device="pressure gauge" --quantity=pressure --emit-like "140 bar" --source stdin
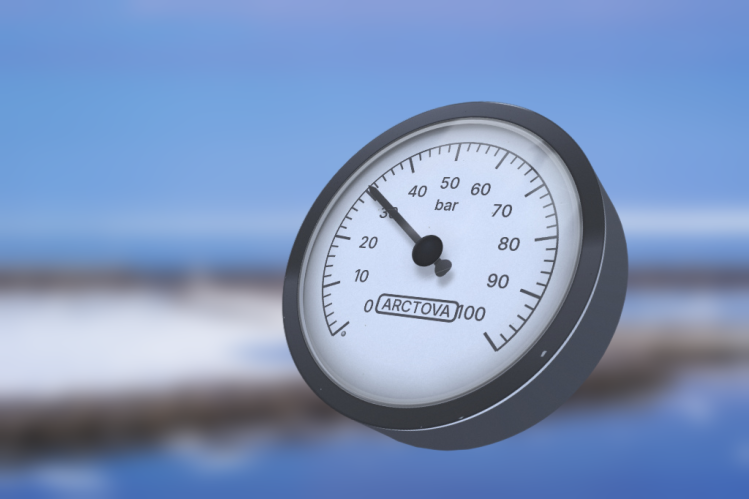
31 bar
